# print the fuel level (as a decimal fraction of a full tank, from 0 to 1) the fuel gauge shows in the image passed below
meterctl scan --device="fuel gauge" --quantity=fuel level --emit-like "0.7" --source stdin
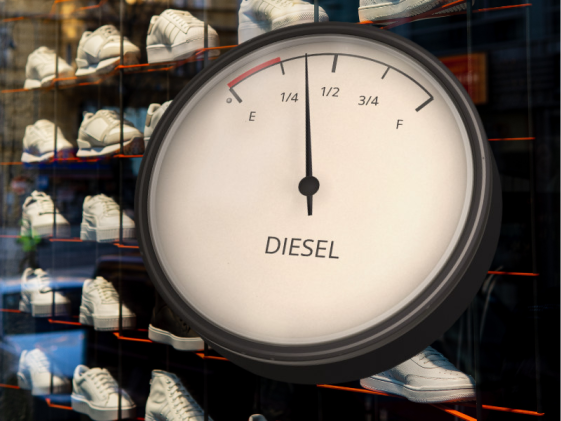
0.375
